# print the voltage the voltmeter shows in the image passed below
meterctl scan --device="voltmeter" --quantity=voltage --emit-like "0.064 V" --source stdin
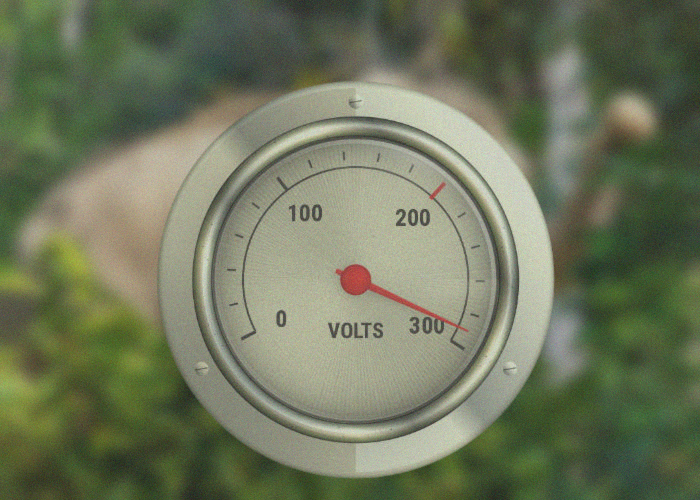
290 V
